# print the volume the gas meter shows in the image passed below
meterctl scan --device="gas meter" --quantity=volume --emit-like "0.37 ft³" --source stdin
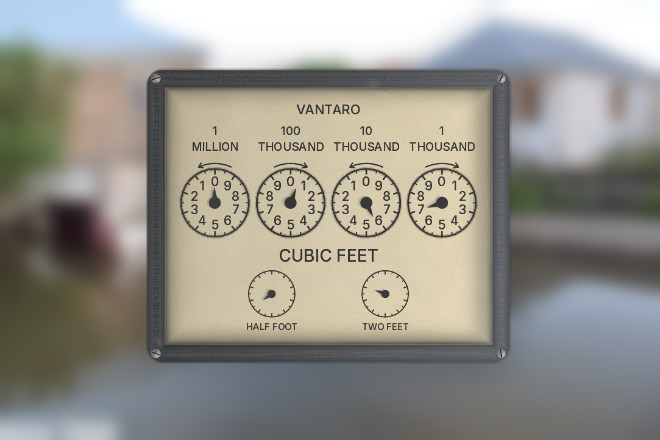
5700 ft³
